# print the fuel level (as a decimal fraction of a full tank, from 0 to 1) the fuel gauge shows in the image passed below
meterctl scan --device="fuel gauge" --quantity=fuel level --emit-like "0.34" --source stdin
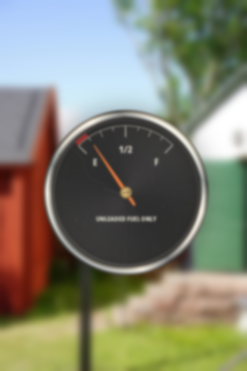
0.125
